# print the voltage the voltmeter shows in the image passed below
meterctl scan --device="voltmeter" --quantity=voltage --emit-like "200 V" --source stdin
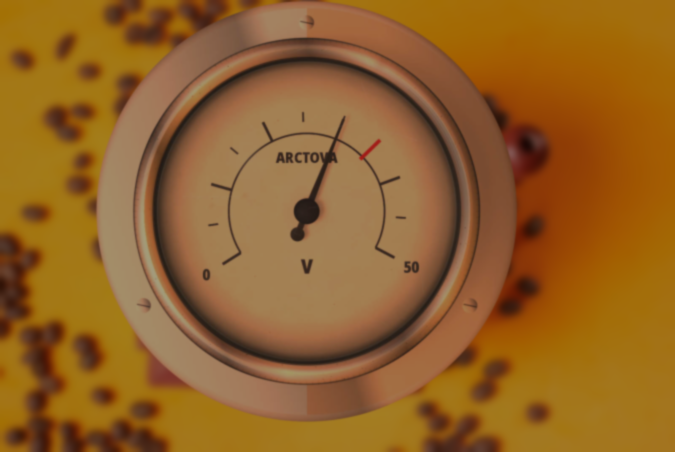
30 V
